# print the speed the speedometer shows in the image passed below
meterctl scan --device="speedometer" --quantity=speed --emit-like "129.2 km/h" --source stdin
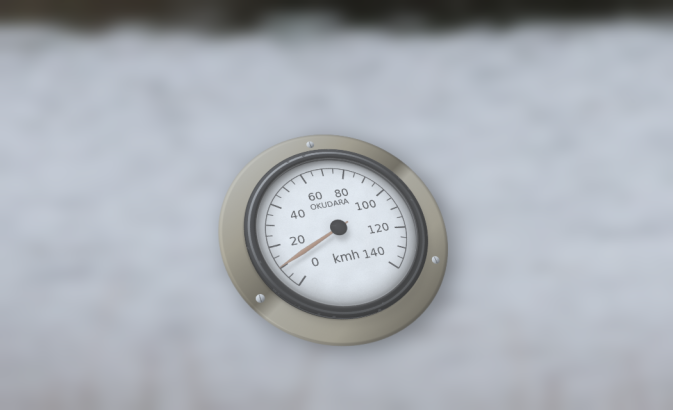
10 km/h
